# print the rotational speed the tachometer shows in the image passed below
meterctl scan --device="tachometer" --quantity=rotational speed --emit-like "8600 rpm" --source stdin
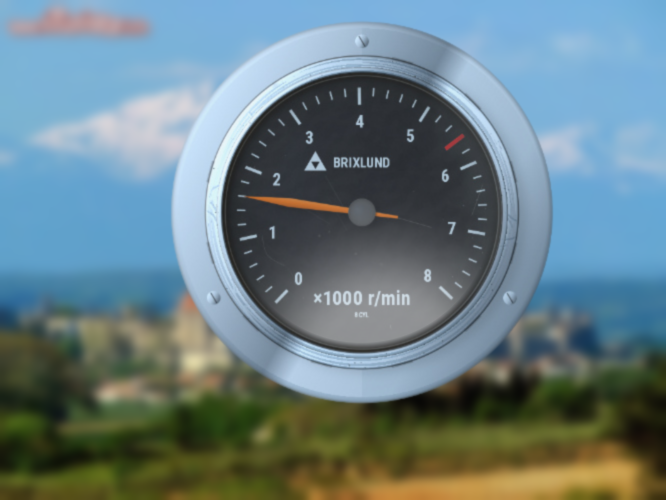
1600 rpm
